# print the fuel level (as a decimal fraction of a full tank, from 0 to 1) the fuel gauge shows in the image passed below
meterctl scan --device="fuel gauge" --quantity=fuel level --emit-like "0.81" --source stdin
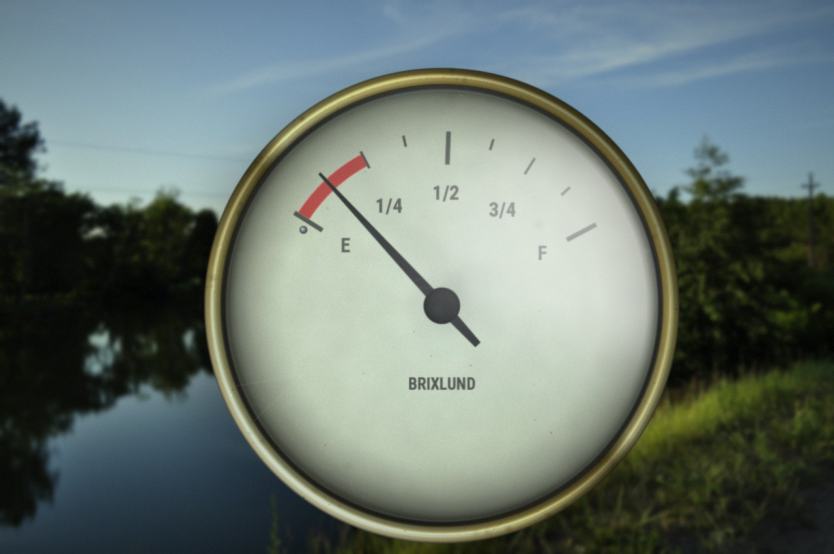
0.125
